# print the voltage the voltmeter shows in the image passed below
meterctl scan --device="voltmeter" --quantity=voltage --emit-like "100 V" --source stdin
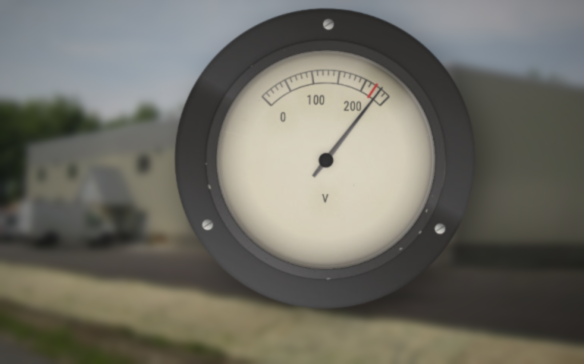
230 V
